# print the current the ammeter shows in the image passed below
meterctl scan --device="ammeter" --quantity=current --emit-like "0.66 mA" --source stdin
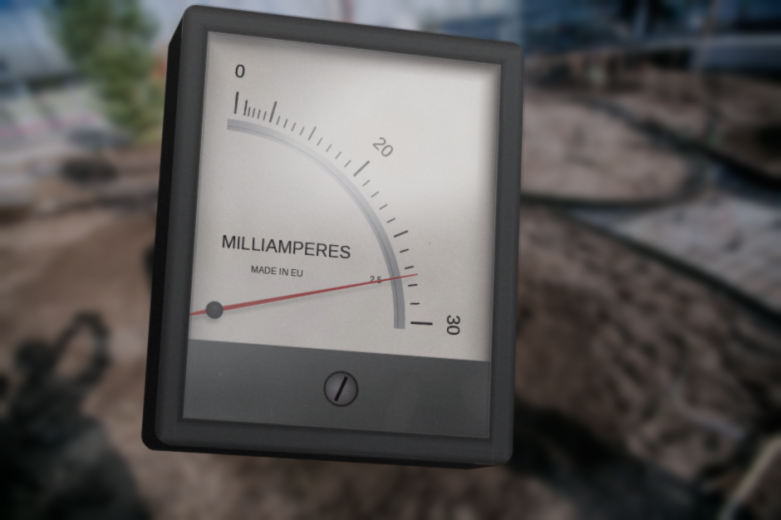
27.5 mA
